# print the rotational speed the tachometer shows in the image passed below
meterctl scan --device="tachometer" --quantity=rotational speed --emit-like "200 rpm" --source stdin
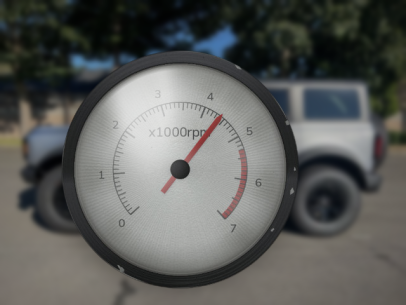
4400 rpm
